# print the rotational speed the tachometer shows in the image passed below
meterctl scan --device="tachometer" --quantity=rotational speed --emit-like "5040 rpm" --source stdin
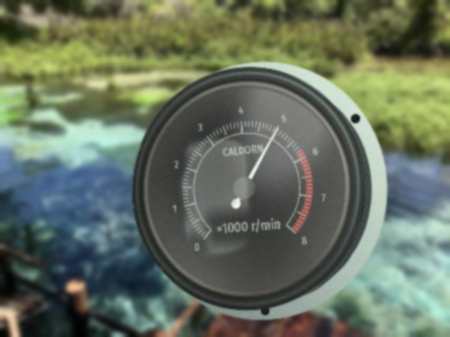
5000 rpm
